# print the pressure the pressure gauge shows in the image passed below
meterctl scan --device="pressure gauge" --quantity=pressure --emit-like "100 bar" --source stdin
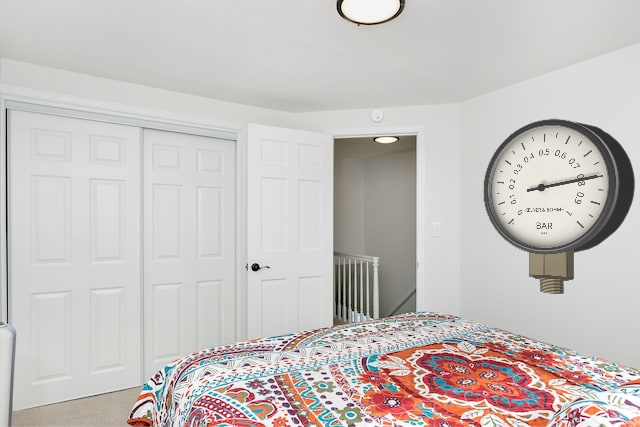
0.8 bar
